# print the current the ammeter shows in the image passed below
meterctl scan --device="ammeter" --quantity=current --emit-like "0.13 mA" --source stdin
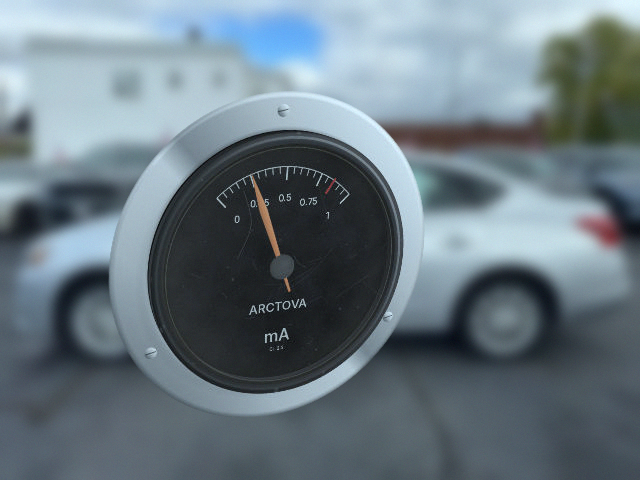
0.25 mA
